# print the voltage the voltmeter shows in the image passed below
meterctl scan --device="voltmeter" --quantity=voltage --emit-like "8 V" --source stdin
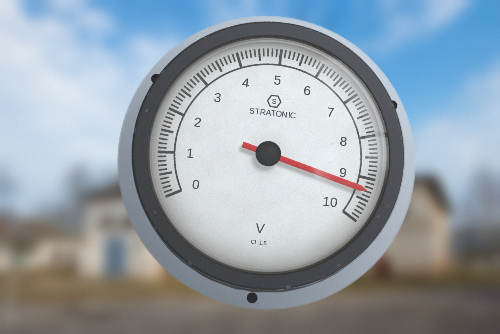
9.3 V
